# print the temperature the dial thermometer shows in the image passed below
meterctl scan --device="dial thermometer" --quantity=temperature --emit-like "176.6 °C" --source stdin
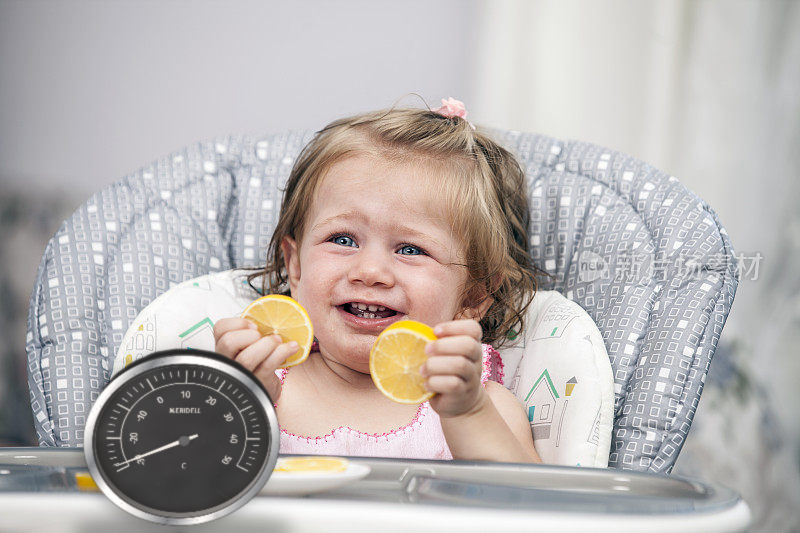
-28 °C
